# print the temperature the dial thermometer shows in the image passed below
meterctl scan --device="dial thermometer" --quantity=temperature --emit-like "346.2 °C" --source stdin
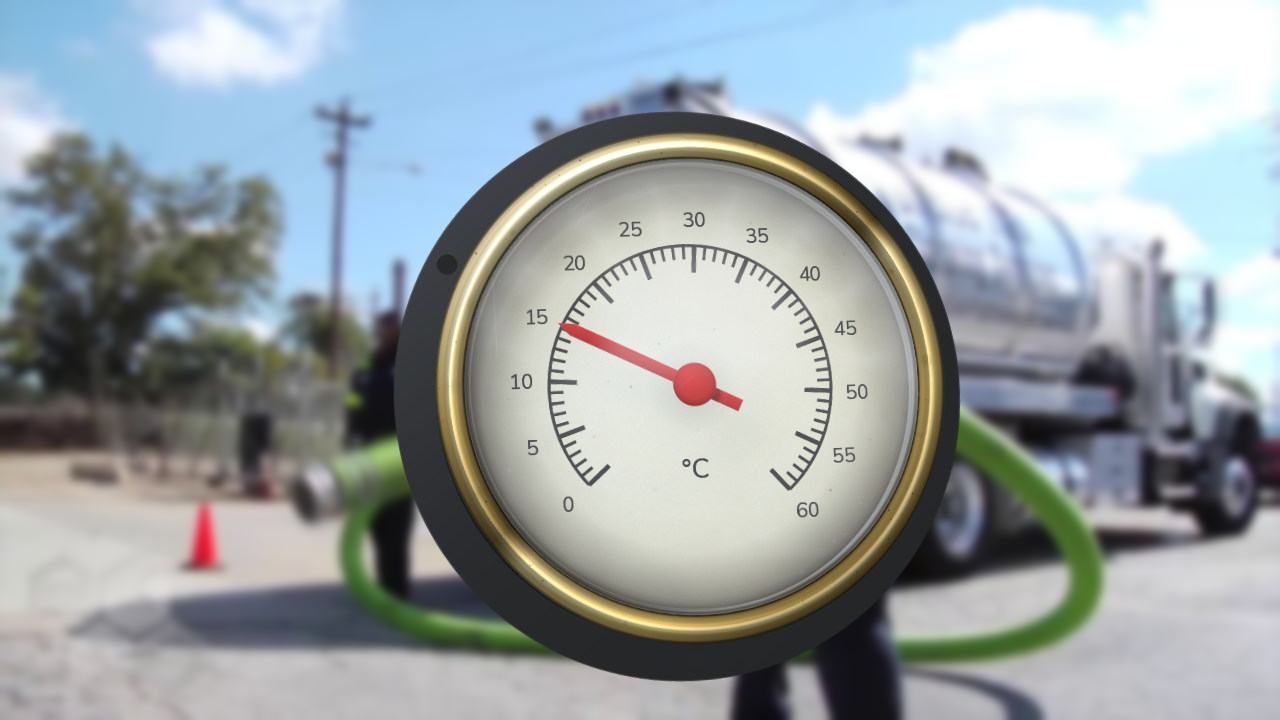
15 °C
